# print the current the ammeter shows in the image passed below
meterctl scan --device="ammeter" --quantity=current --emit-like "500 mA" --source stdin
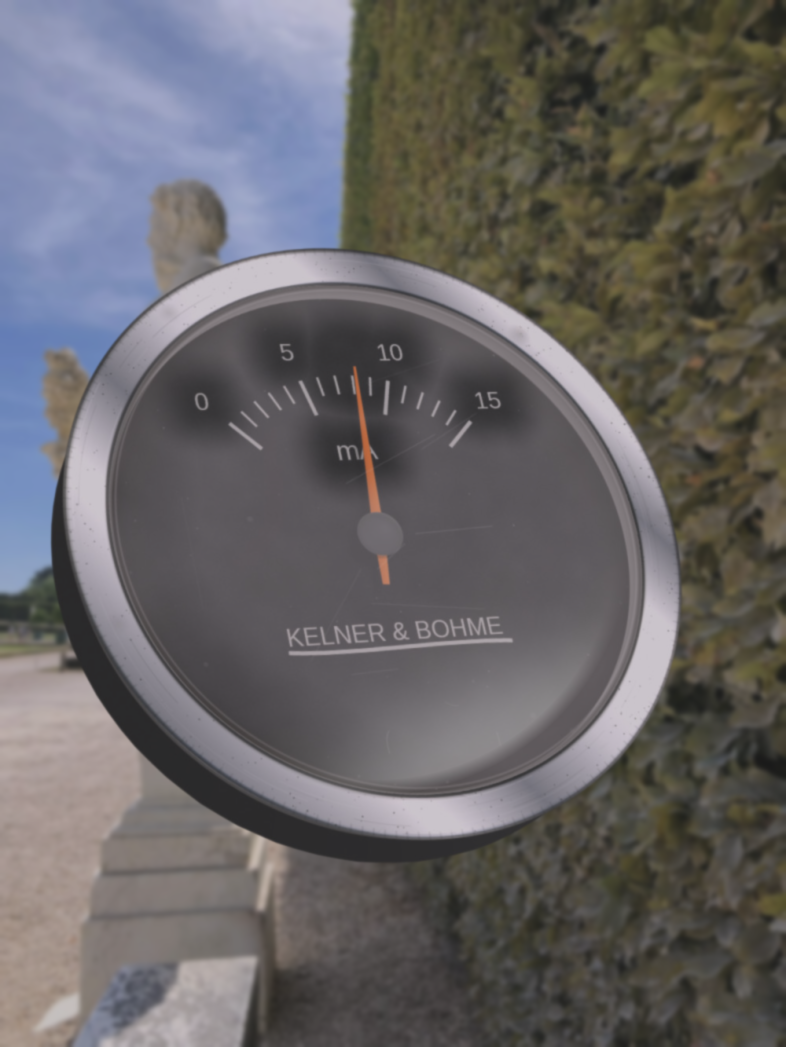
8 mA
